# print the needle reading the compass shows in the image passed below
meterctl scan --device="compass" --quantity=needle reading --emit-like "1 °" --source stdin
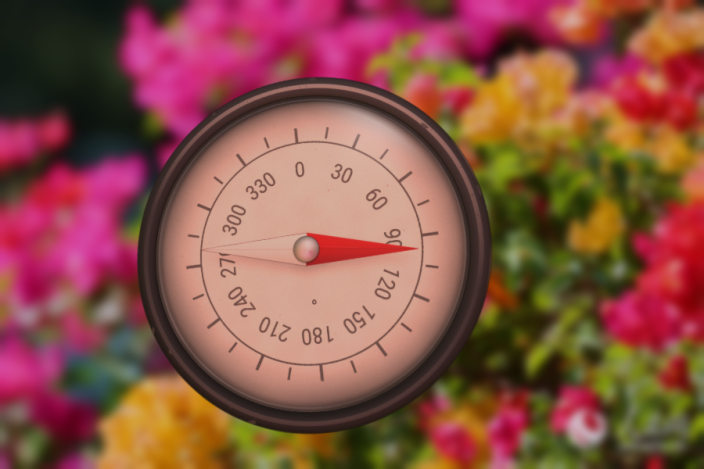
97.5 °
